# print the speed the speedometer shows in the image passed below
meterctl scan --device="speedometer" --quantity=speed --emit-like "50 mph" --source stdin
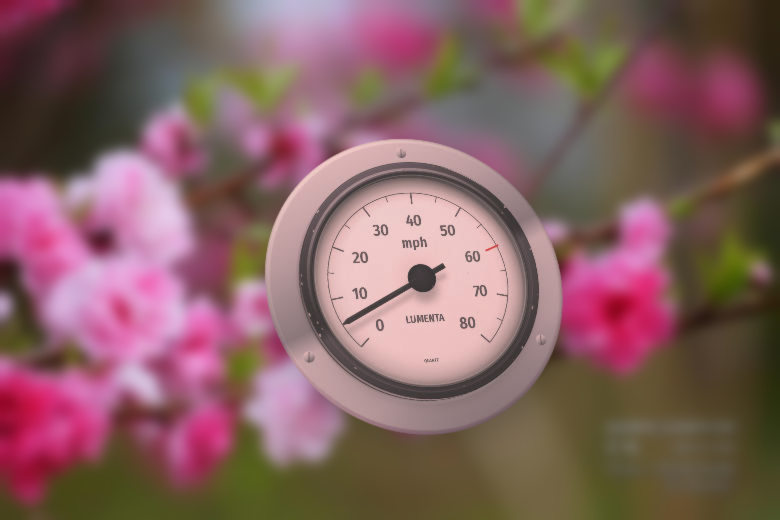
5 mph
